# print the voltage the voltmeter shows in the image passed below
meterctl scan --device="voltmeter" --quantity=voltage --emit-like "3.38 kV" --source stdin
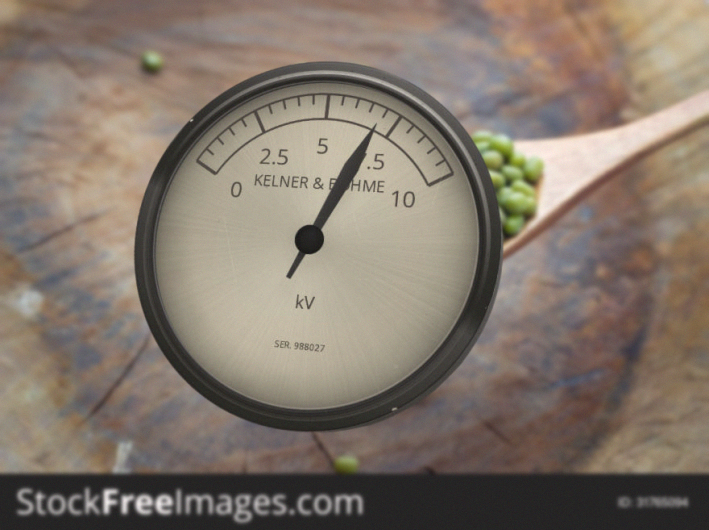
7 kV
